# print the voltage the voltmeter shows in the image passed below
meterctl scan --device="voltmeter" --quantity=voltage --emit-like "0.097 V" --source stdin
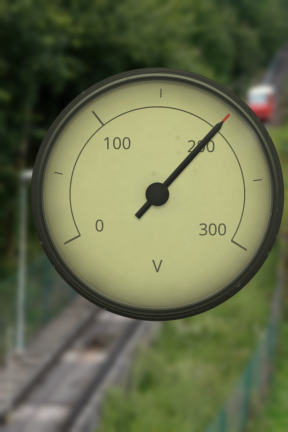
200 V
